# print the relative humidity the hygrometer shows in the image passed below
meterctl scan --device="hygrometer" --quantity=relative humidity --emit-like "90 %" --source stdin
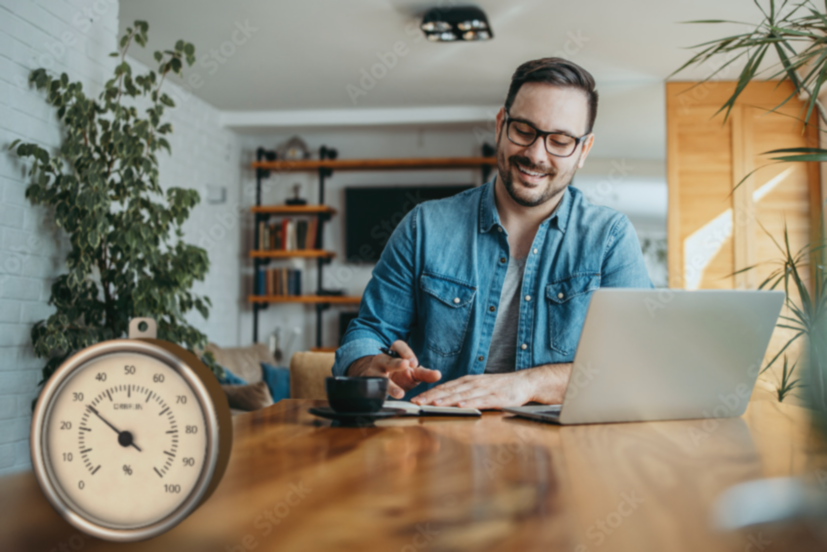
30 %
